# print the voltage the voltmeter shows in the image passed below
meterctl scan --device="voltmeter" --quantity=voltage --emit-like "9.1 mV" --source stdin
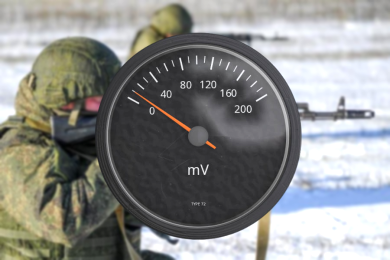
10 mV
